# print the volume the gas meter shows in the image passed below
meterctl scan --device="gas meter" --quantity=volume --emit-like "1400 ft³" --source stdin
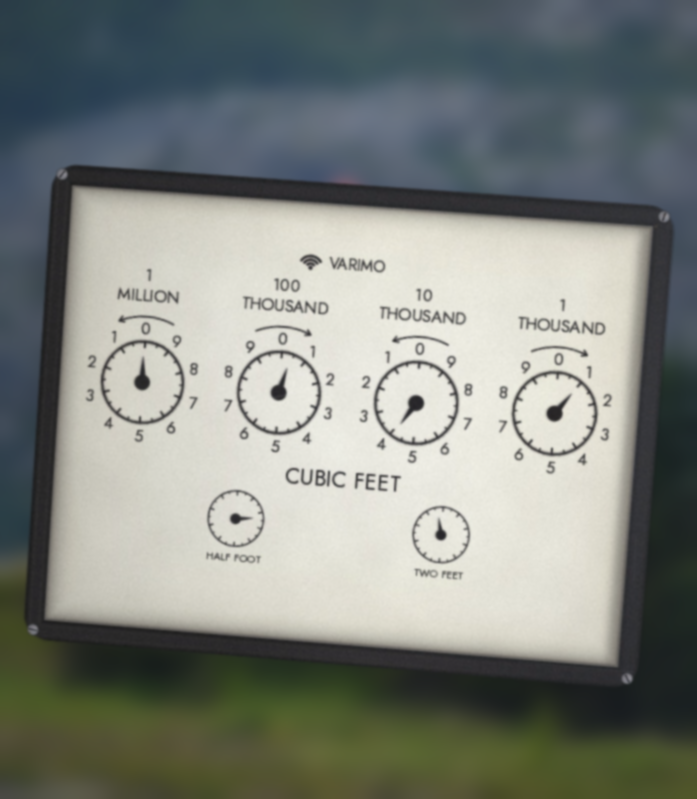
4100 ft³
